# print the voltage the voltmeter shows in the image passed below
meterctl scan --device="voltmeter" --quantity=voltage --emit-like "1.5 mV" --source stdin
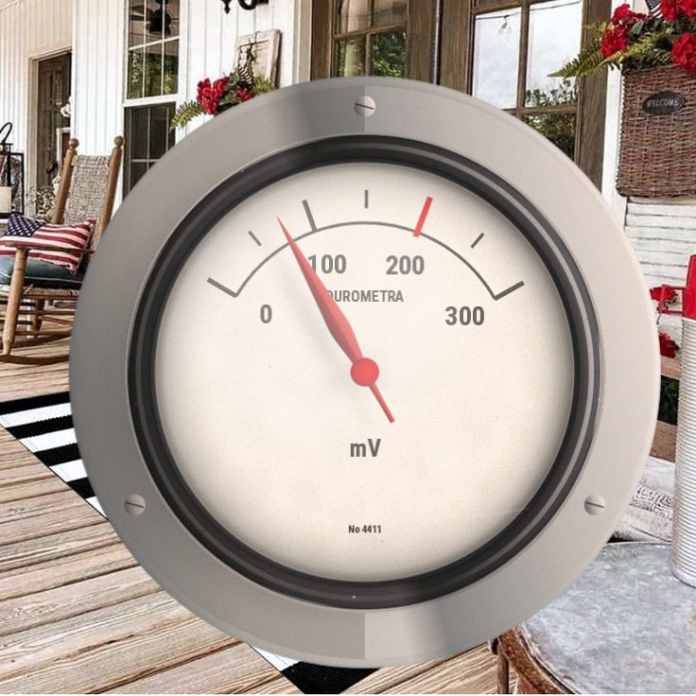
75 mV
